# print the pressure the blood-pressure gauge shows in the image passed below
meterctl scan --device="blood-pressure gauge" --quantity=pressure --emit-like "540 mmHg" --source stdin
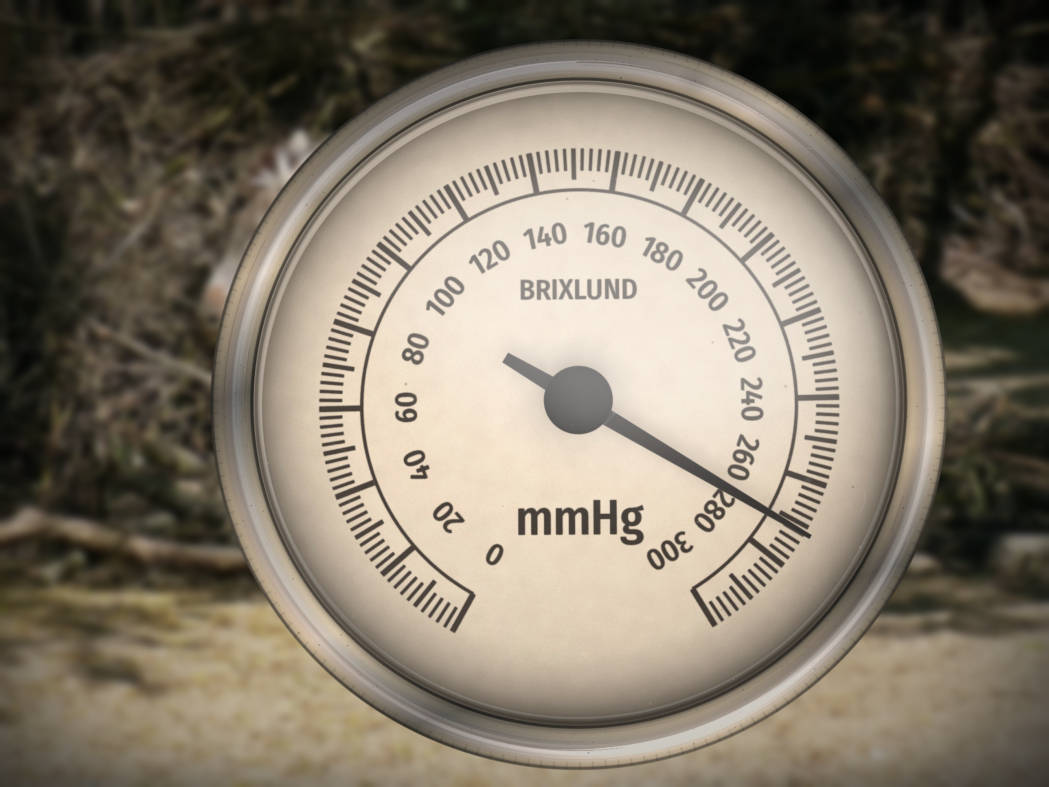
272 mmHg
